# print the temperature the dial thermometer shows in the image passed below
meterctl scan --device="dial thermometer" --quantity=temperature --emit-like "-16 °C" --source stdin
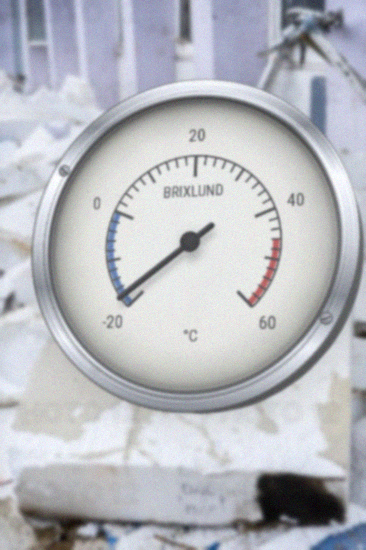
-18 °C
